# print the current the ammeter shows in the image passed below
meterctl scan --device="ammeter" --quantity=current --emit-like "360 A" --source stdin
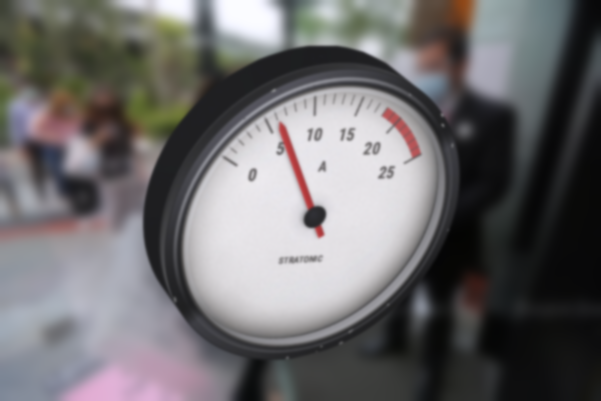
6 A
